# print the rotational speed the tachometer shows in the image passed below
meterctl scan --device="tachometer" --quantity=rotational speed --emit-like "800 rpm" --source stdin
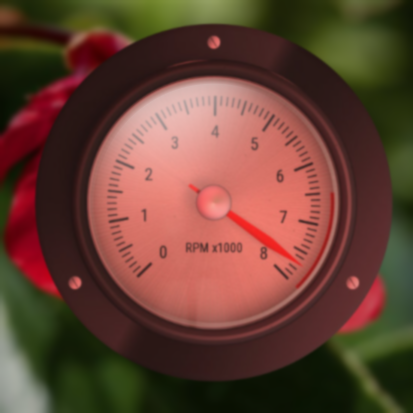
7700 rpm
